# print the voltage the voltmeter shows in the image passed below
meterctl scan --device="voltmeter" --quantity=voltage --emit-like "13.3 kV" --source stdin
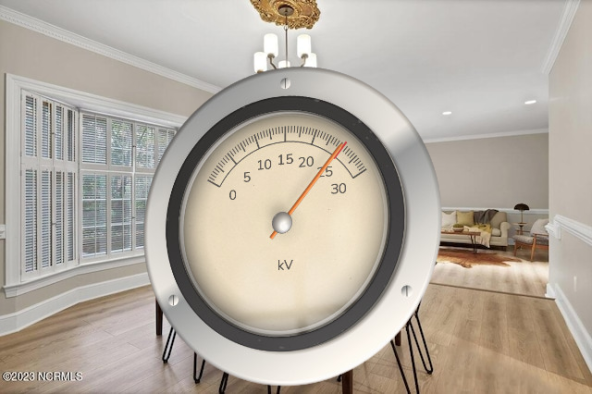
25 kV
